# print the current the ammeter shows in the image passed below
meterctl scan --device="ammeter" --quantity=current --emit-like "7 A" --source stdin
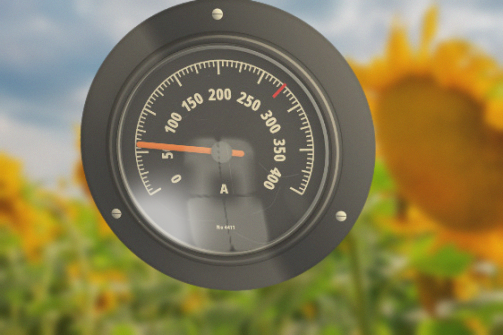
60 A
